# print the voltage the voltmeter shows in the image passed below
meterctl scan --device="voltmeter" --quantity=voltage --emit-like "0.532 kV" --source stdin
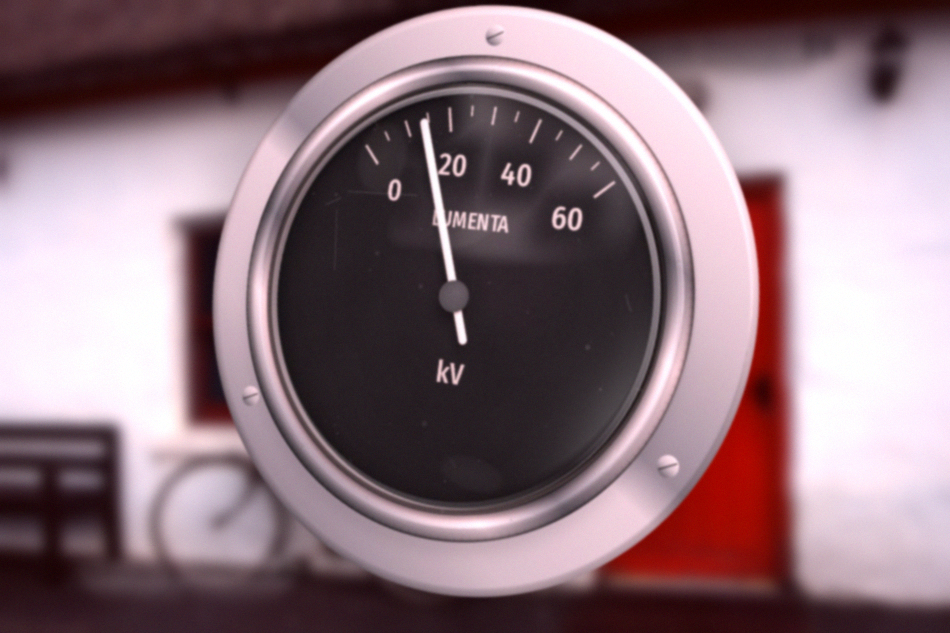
15 kV
